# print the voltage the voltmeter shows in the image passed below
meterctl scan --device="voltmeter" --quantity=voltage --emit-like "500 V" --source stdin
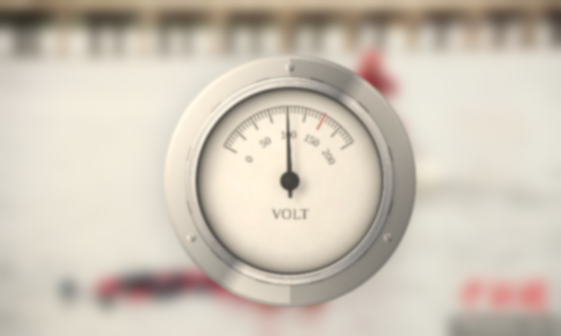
100 V
